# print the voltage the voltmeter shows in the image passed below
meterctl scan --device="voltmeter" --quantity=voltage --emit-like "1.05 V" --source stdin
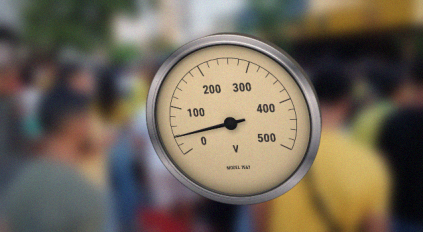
40 V
